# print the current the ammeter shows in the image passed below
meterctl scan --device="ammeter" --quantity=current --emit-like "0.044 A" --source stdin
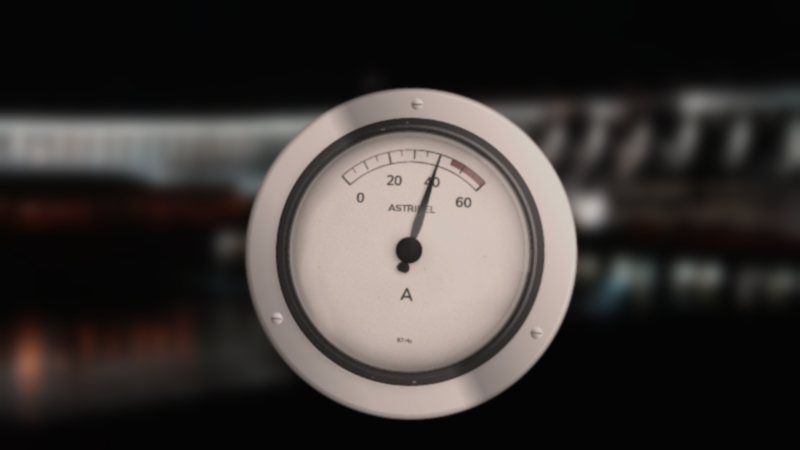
40 A
